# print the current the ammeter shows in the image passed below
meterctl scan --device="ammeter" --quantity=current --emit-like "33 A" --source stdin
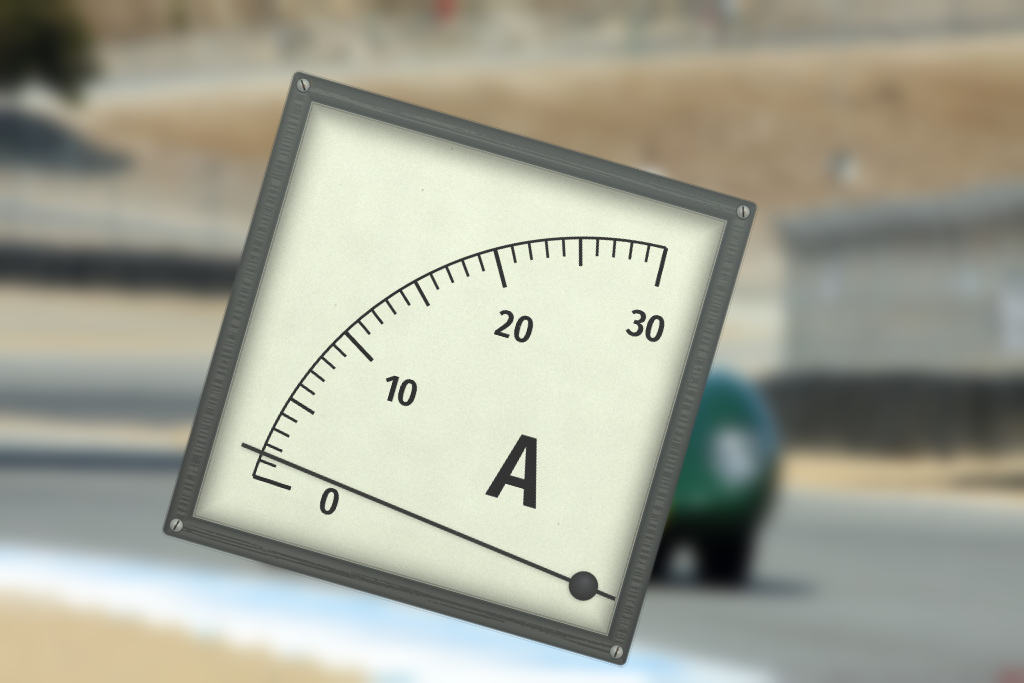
1.5 A
